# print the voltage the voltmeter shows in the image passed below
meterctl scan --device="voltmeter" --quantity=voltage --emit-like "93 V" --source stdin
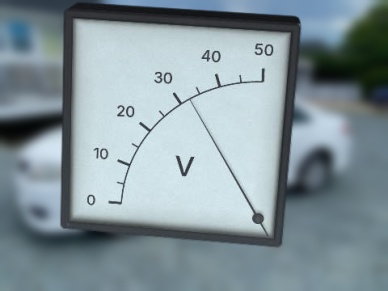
32.5 V
